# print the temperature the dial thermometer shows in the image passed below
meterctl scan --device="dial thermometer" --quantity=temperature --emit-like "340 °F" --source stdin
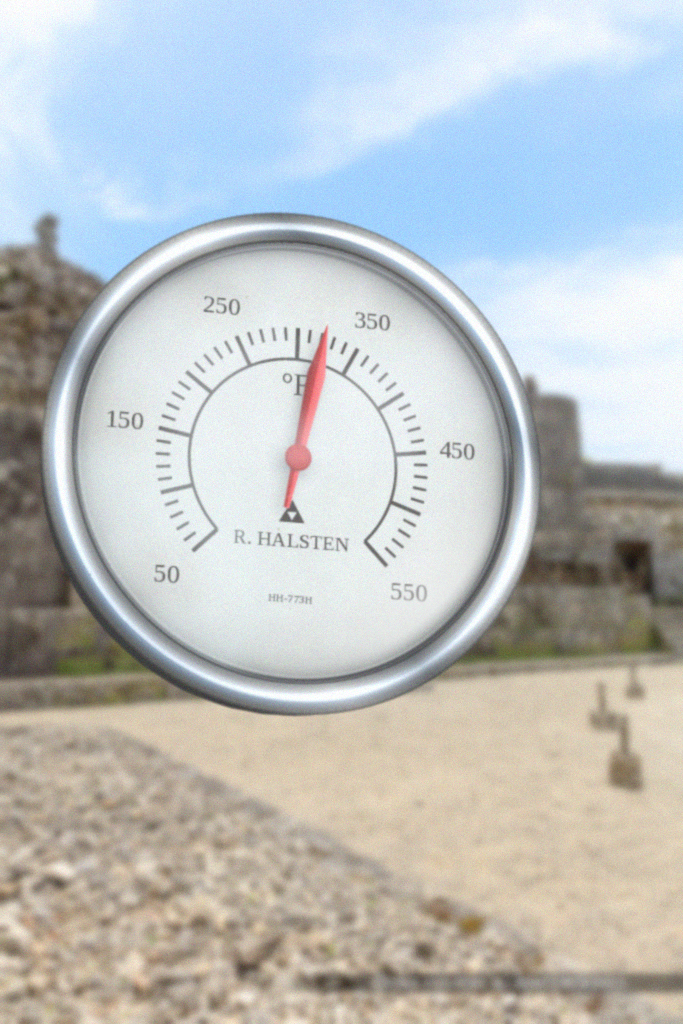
320 °F
